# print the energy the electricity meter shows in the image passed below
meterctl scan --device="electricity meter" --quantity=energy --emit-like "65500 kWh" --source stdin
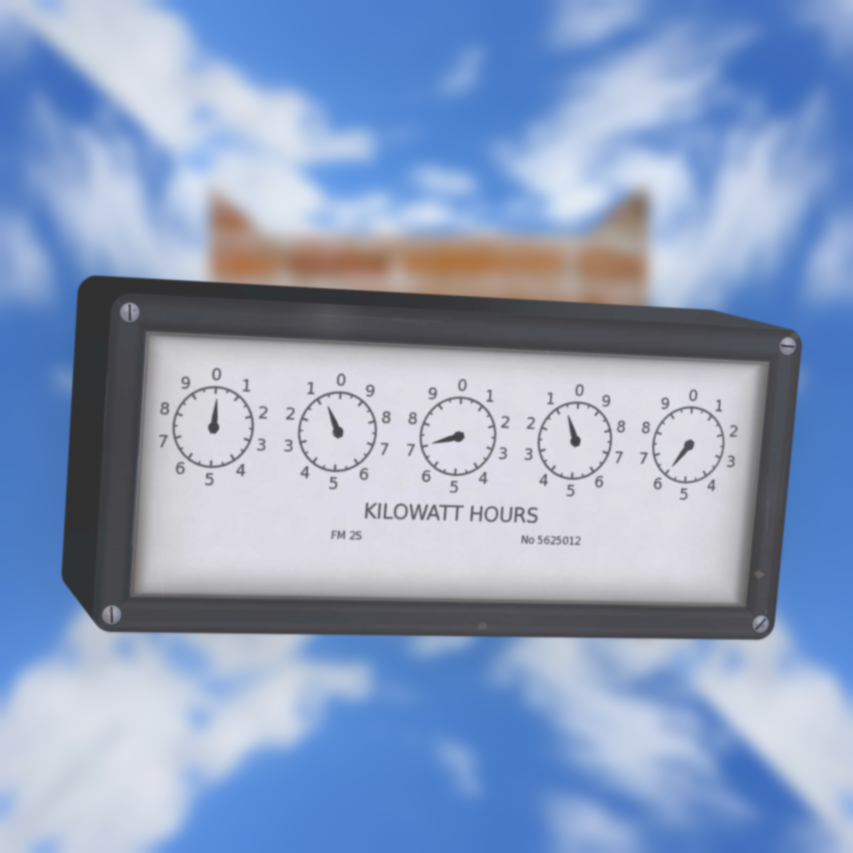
706 kWh
